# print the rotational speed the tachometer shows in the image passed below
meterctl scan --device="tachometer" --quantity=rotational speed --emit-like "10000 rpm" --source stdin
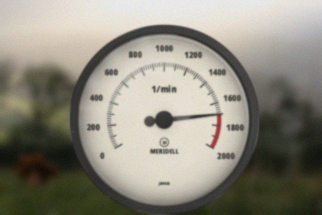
1700 rpm
